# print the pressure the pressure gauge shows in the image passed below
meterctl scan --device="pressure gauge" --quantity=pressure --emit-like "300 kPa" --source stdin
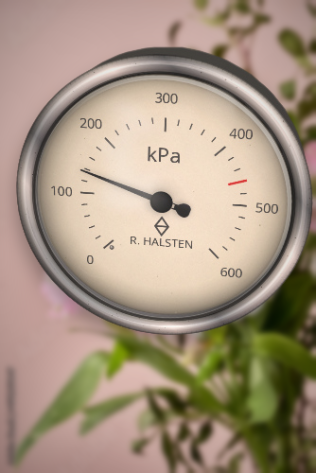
140 kPa
